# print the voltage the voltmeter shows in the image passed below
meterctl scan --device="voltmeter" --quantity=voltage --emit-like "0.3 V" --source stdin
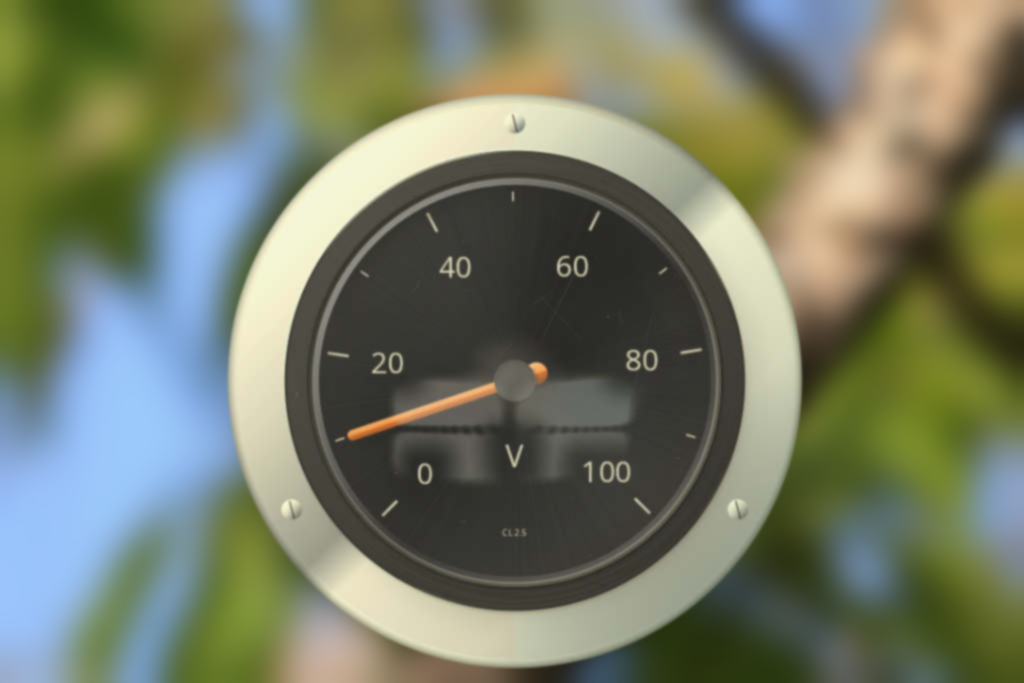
10 V
